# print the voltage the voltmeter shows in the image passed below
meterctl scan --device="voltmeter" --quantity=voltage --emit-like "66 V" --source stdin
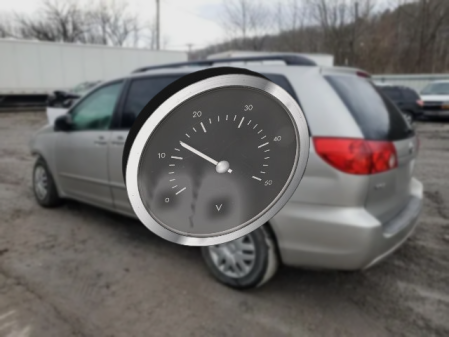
14 V
